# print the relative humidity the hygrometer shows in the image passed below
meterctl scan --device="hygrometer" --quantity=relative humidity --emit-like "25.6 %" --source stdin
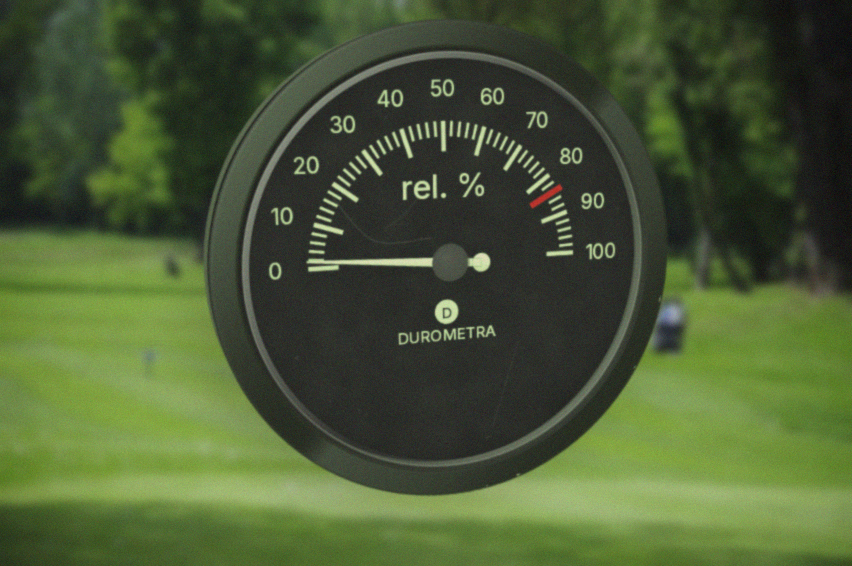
2 %
